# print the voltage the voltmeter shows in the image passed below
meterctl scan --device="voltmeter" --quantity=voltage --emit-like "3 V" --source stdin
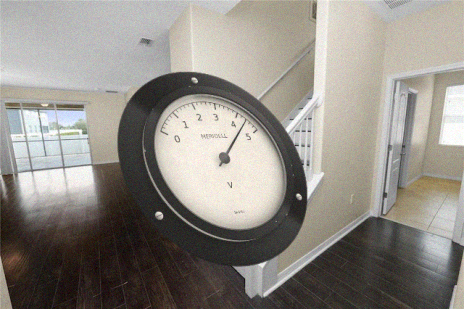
4.4 V
